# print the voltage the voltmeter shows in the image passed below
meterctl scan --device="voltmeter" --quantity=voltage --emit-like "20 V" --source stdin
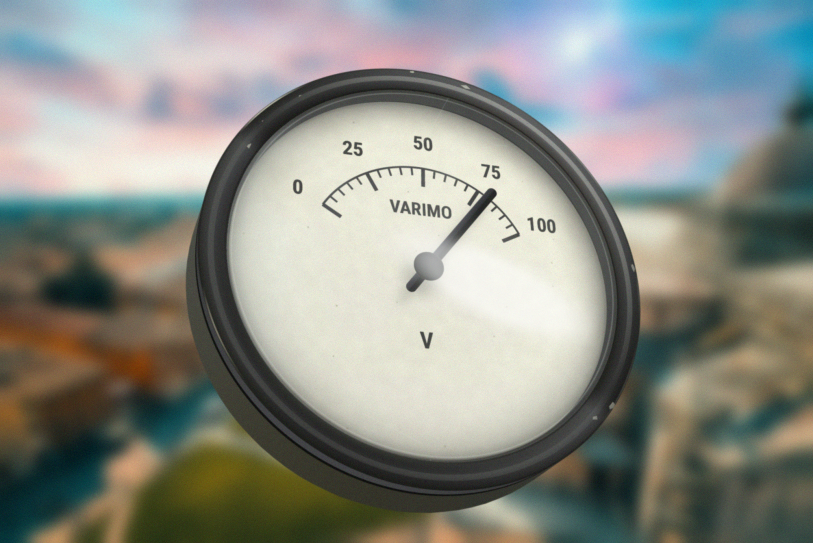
80 V
